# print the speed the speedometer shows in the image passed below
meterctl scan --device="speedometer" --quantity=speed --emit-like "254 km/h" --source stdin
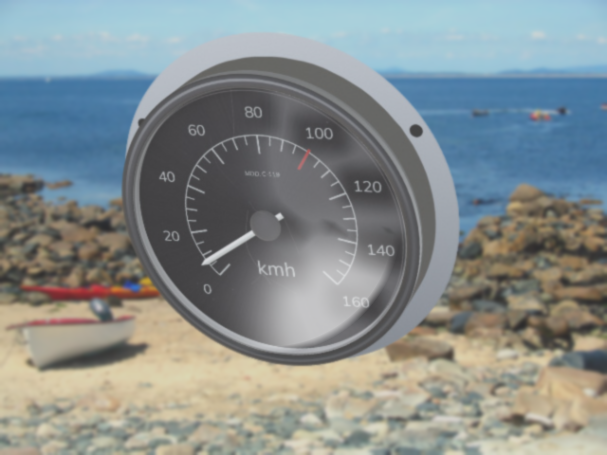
7.5 km/h
